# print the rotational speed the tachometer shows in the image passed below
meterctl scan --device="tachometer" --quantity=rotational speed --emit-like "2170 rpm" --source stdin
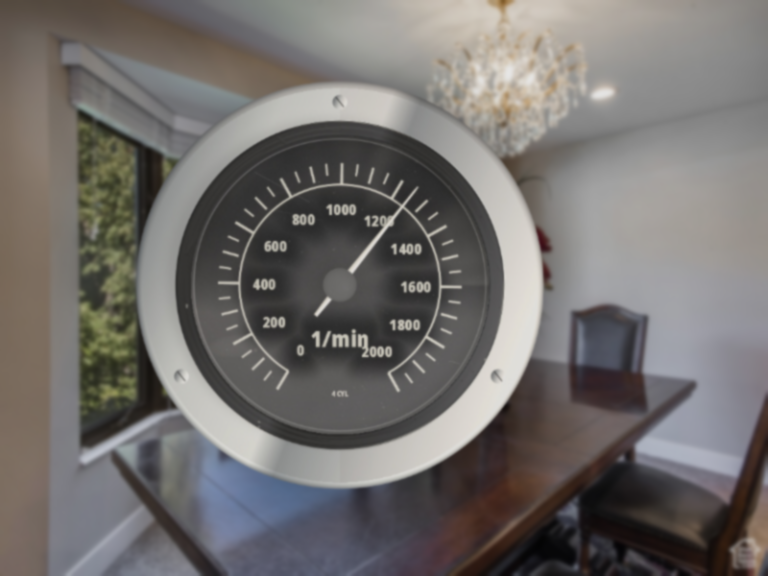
1250 rpm
